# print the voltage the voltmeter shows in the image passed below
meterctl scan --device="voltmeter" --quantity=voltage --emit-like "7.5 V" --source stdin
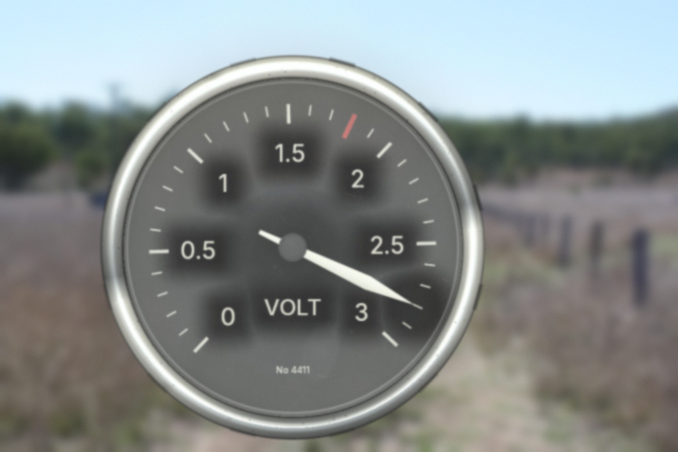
2.8 V
